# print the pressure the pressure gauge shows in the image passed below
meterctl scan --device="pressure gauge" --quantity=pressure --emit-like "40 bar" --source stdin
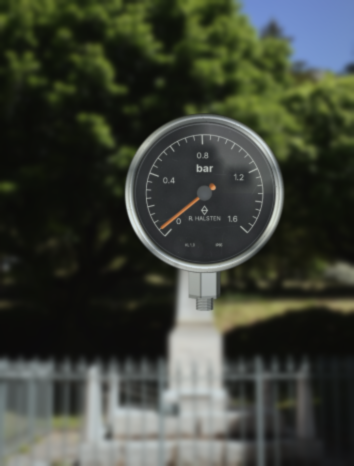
0.05 bar
